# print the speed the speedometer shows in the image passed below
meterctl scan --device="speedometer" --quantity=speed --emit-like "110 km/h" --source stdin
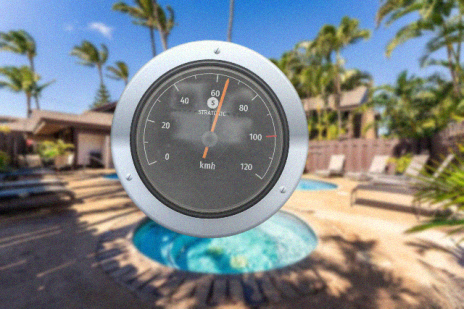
65 km/h
